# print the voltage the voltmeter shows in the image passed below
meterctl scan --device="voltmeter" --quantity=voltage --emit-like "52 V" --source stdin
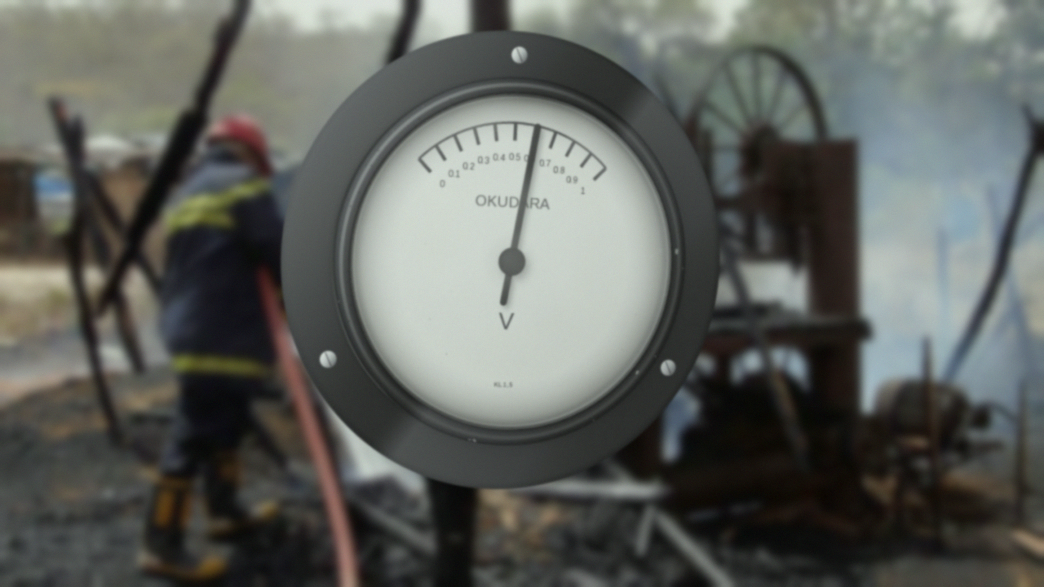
0.6 V
